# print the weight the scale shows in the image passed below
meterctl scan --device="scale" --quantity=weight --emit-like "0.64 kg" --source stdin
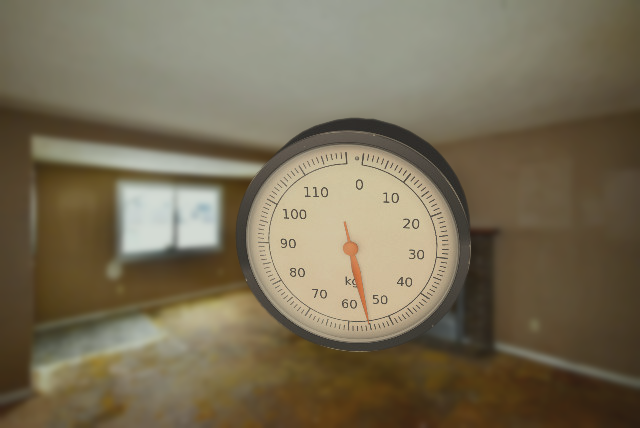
55 kg
